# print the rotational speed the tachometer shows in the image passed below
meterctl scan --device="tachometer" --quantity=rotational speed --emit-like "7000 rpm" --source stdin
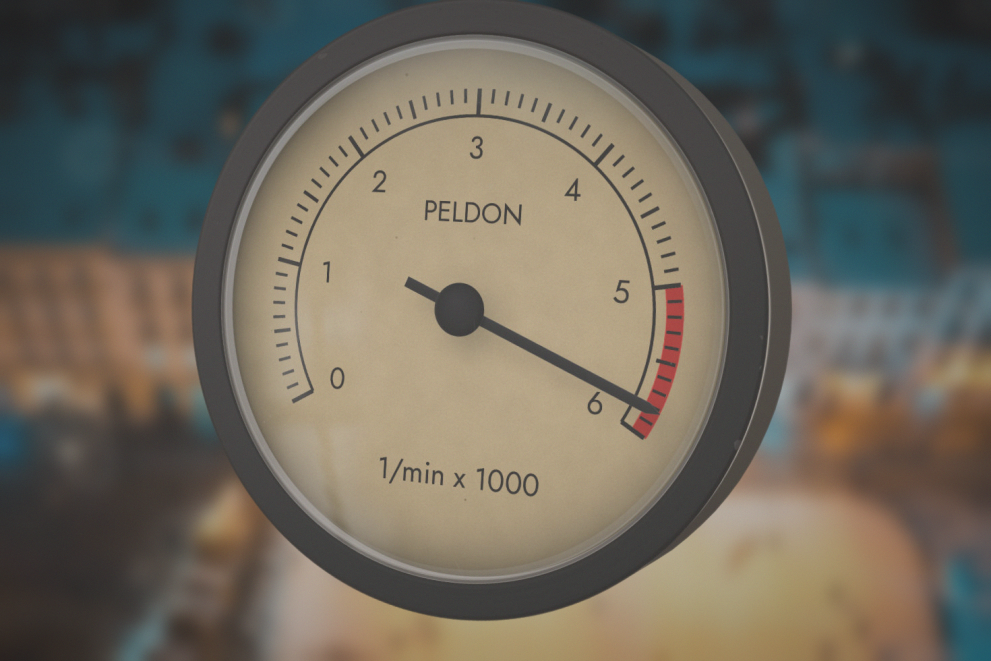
5800 rpm
